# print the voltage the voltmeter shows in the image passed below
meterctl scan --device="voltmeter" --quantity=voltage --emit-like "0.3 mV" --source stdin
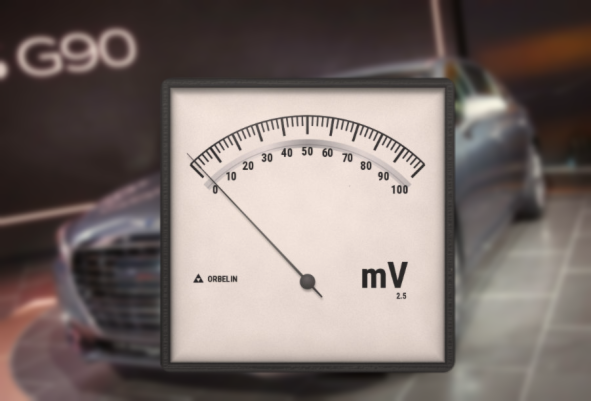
2 mV
